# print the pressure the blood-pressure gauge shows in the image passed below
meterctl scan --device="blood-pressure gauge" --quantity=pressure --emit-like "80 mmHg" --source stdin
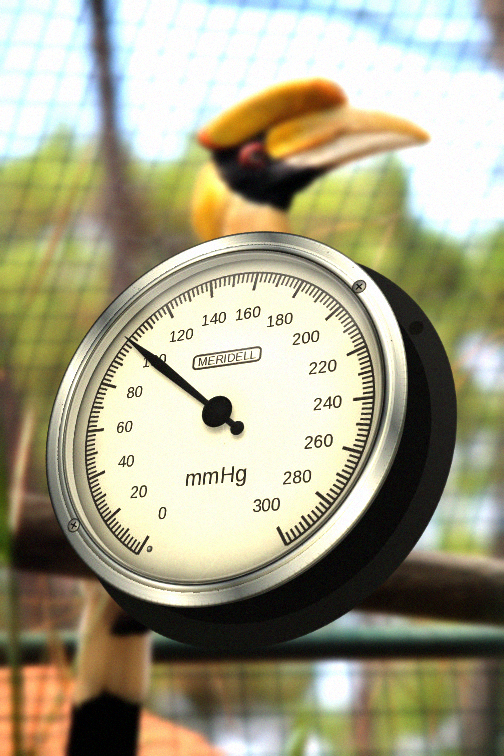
100 mmHg
